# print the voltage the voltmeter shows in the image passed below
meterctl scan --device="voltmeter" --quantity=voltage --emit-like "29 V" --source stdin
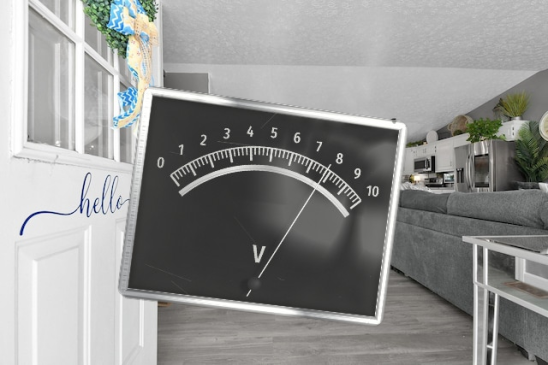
7.8 V
